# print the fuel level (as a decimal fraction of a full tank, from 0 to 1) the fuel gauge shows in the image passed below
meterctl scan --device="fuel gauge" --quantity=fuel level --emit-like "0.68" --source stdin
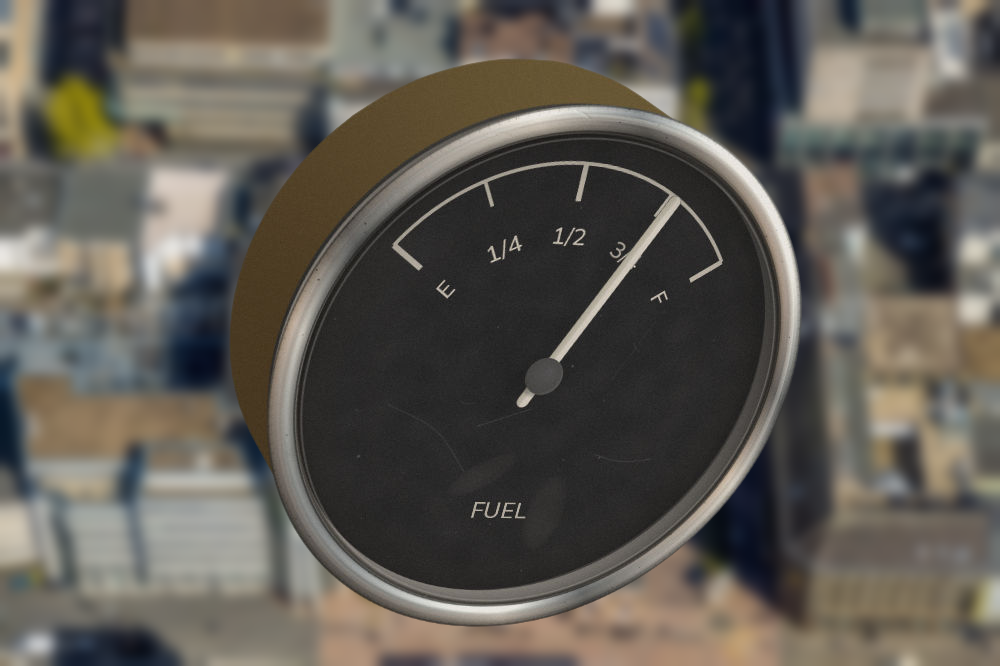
0.75
